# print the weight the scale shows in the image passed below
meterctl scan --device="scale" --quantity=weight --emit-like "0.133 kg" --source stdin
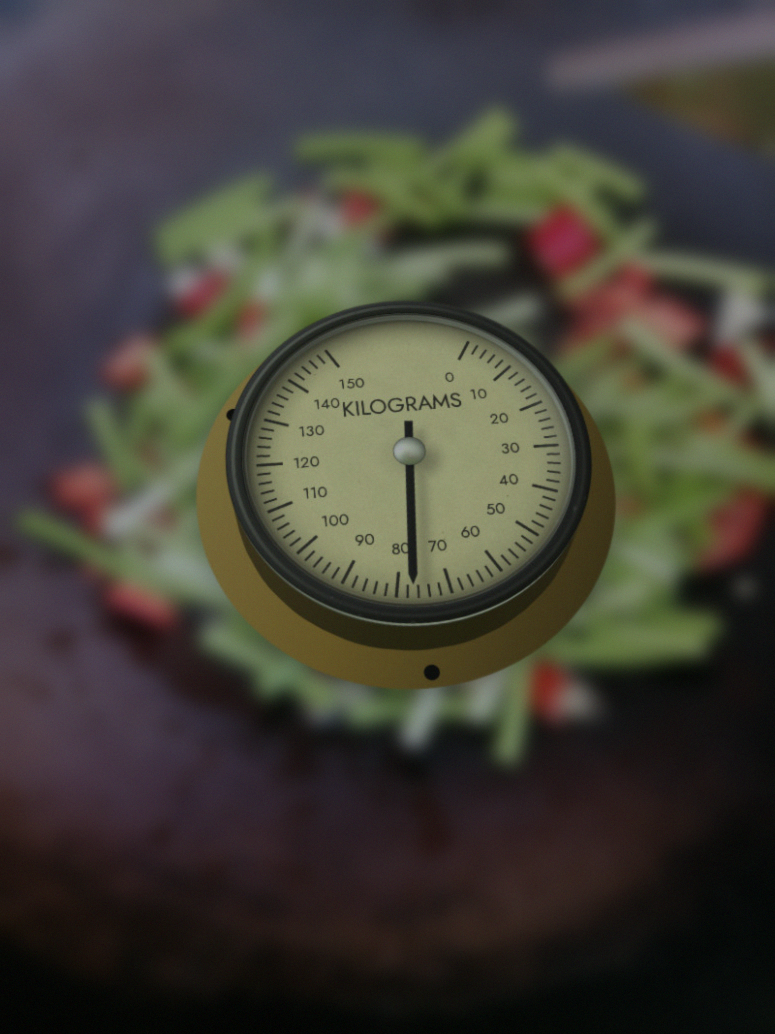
77 kg
